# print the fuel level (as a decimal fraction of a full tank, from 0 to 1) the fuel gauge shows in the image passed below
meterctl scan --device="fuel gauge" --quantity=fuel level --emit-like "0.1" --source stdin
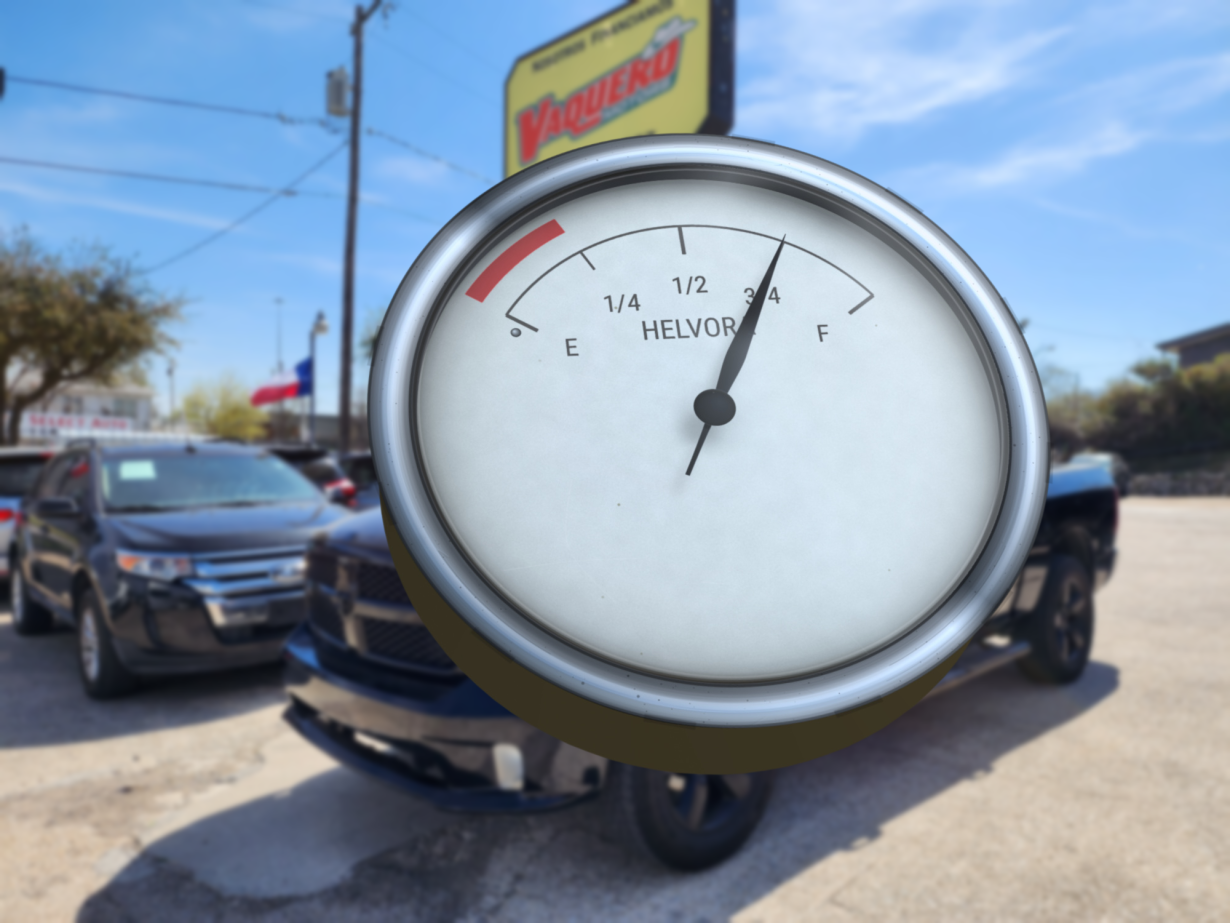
0.75
